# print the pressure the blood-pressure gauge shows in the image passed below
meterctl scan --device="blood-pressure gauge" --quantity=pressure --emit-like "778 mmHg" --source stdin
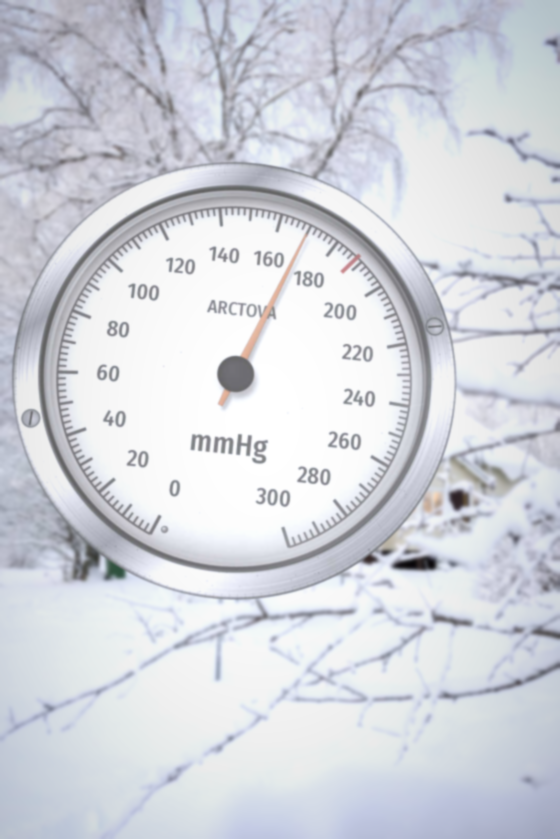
170 mmHg
